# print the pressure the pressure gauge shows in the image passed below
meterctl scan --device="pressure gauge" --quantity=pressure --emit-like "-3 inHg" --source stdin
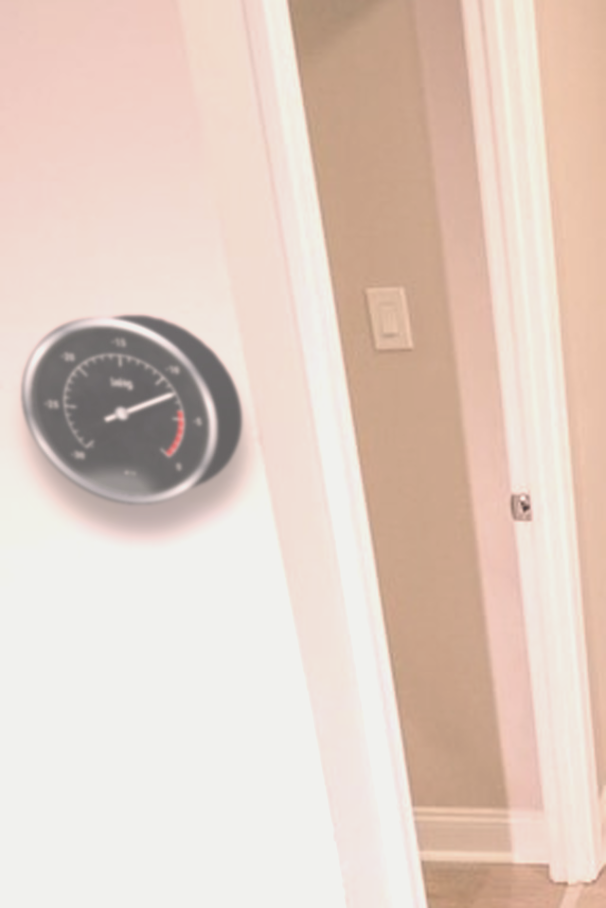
-8 inHg
